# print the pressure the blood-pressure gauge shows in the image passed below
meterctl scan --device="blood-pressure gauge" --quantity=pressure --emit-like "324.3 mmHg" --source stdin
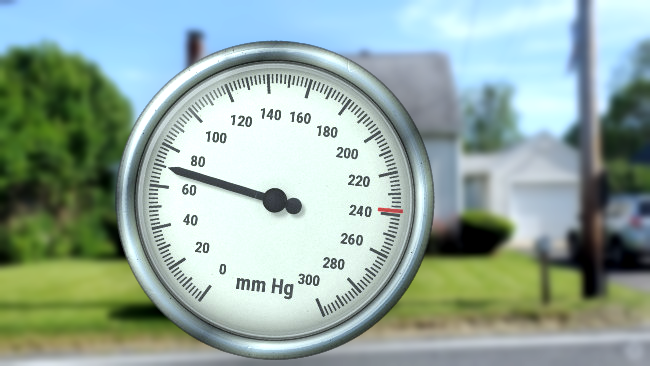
70 mmHg
